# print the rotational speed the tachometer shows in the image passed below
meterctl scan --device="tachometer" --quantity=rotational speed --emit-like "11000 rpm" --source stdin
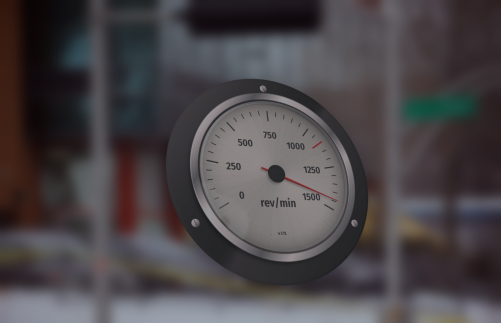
1450 rpm
